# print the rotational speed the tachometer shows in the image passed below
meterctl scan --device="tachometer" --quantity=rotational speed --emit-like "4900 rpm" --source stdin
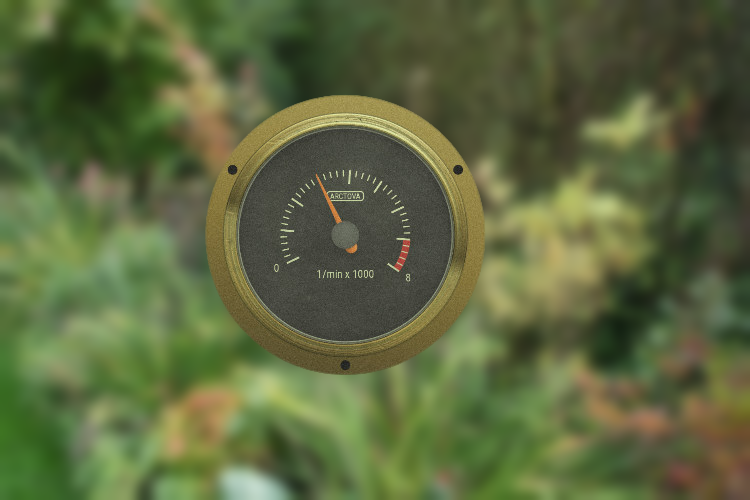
3000 rpm
